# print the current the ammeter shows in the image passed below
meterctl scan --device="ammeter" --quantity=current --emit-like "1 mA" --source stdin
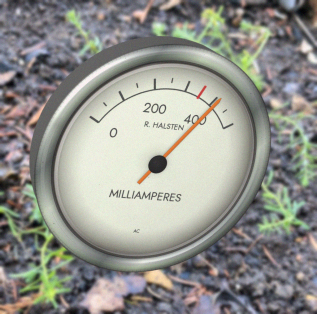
400 mA
